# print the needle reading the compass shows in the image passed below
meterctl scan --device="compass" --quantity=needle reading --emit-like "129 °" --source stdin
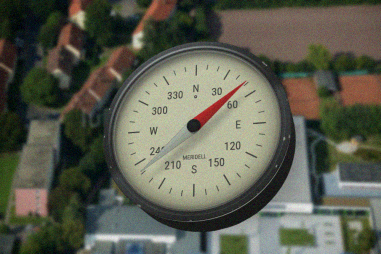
50 °
